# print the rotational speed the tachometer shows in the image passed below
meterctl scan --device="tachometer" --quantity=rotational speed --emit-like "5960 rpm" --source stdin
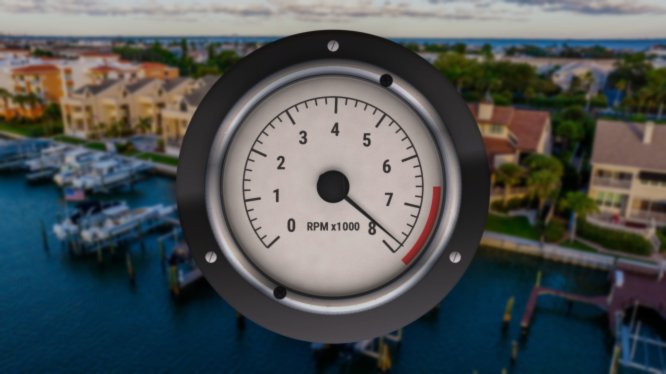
7800 rpm
